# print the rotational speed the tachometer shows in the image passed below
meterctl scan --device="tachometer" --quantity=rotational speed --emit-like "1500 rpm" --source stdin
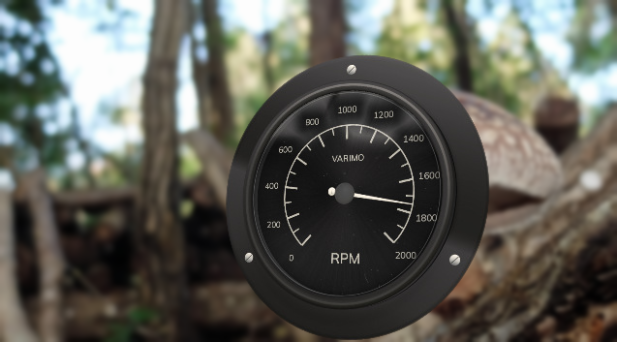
1750 rpm
